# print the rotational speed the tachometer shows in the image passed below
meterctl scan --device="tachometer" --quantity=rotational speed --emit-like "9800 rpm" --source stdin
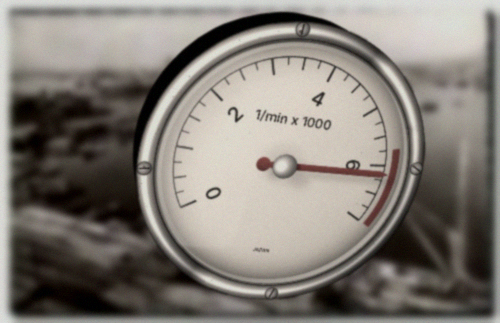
6125 rpm
